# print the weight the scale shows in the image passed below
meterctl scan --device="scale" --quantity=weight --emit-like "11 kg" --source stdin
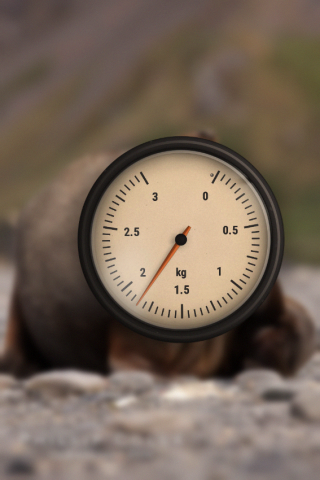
1.85 kg
